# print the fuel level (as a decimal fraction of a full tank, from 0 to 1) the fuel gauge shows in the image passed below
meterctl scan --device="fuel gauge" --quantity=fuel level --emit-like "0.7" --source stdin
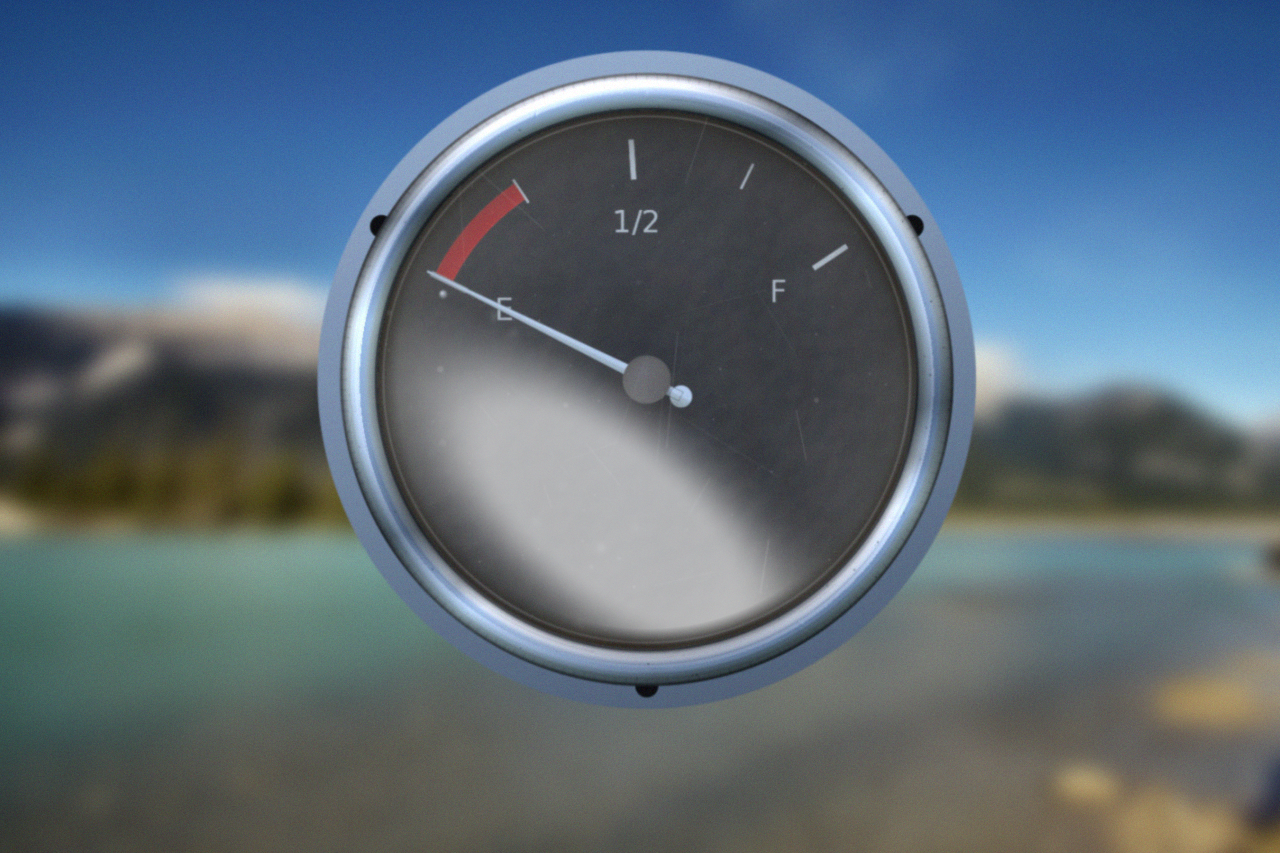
0
